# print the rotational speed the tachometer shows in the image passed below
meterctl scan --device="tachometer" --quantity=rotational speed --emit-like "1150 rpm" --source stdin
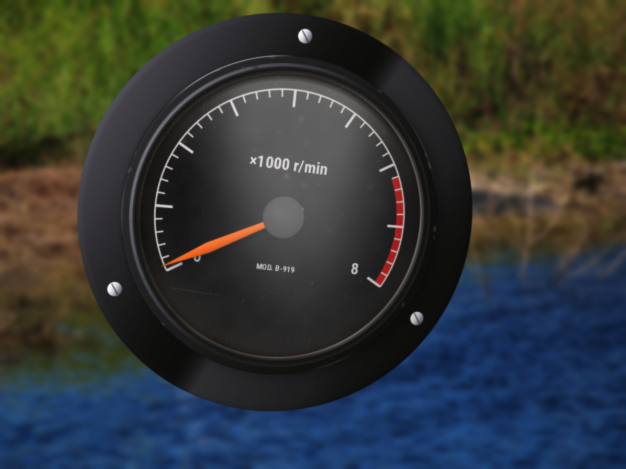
100 rpm
